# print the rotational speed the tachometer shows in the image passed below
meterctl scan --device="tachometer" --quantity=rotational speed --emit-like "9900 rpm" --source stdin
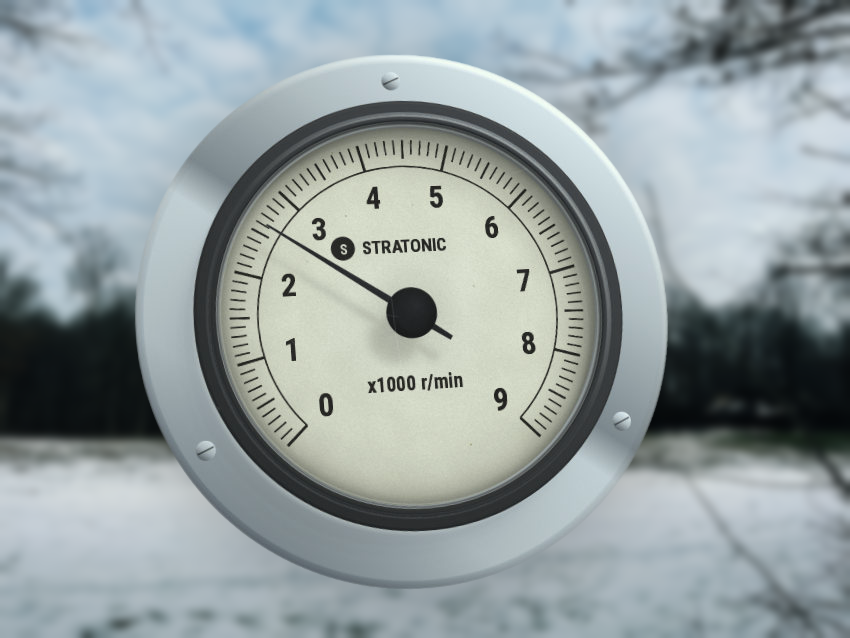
2600 rpm
